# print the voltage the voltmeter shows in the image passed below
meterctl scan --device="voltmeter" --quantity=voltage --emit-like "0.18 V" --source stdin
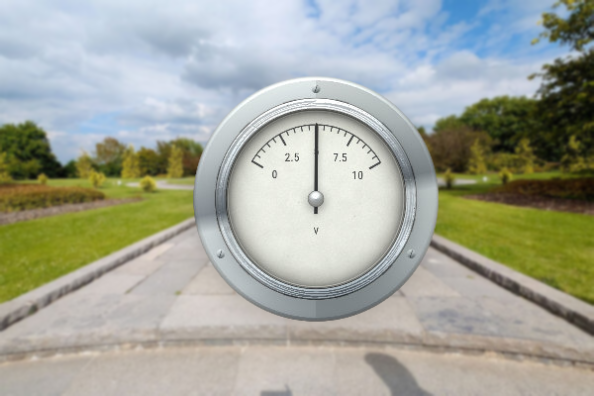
5 V
